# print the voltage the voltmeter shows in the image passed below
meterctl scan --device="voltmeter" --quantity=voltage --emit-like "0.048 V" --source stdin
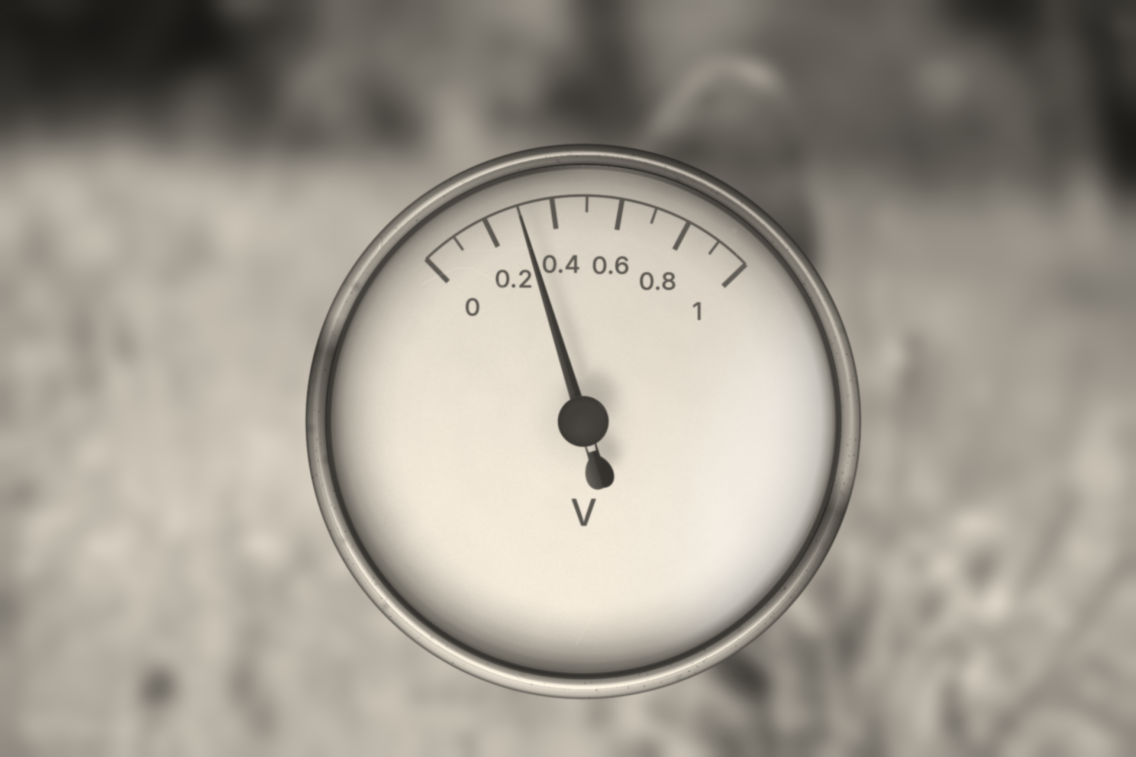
0.3 V
